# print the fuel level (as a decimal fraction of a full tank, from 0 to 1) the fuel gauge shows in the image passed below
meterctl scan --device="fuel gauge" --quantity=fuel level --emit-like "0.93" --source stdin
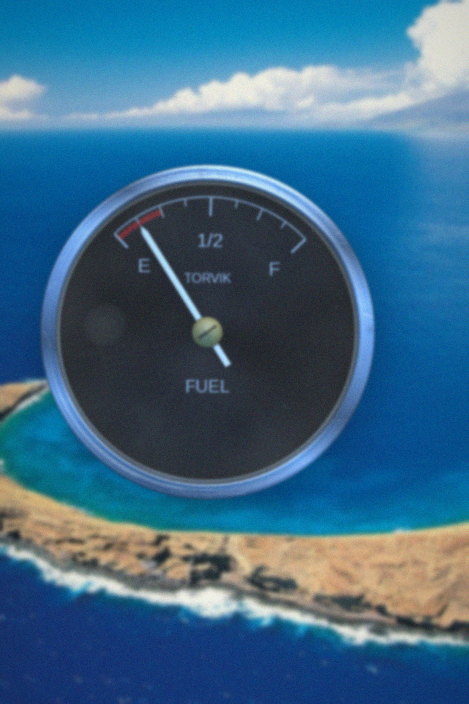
0.125
